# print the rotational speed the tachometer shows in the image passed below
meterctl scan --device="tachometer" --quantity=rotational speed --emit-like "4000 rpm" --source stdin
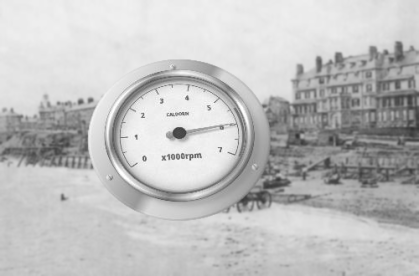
6000 rpm
